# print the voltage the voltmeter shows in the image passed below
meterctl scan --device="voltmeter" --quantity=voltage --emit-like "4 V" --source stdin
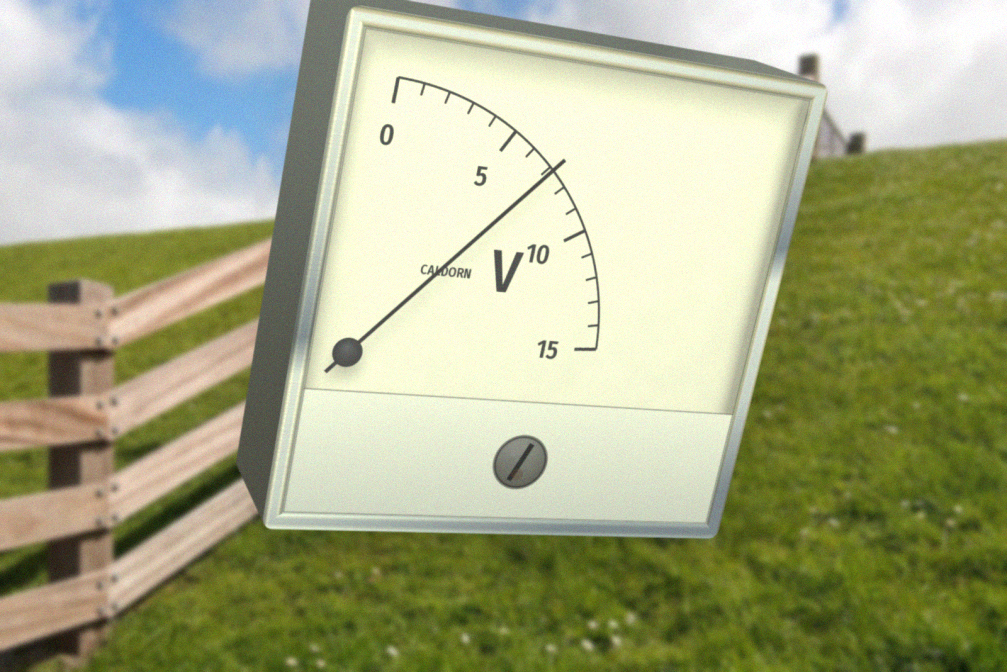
7 V
